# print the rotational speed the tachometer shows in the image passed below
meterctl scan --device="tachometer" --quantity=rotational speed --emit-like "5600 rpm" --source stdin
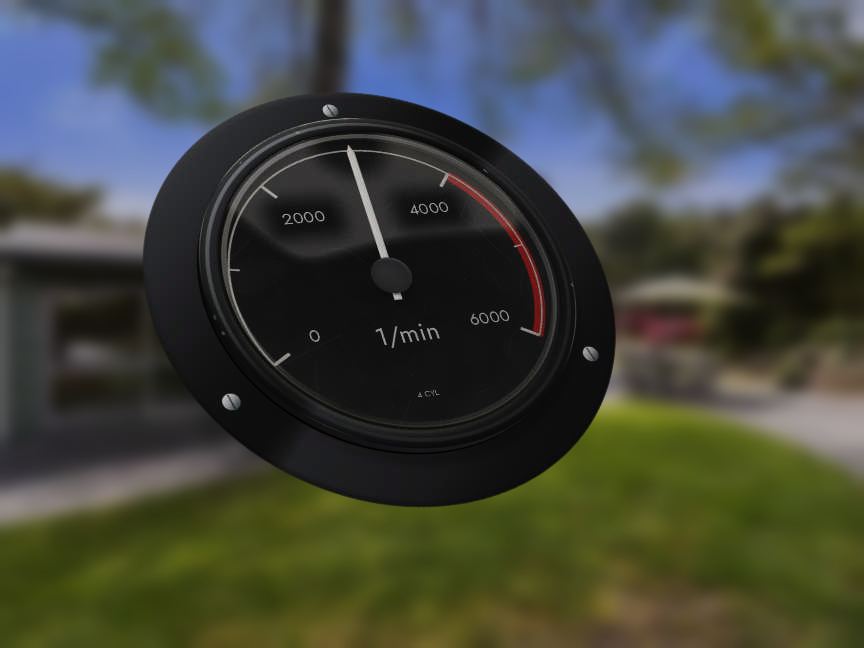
3000 rpm
